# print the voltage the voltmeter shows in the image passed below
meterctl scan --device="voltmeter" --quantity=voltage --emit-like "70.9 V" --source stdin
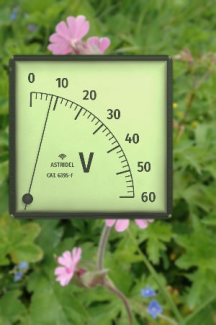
8 V
